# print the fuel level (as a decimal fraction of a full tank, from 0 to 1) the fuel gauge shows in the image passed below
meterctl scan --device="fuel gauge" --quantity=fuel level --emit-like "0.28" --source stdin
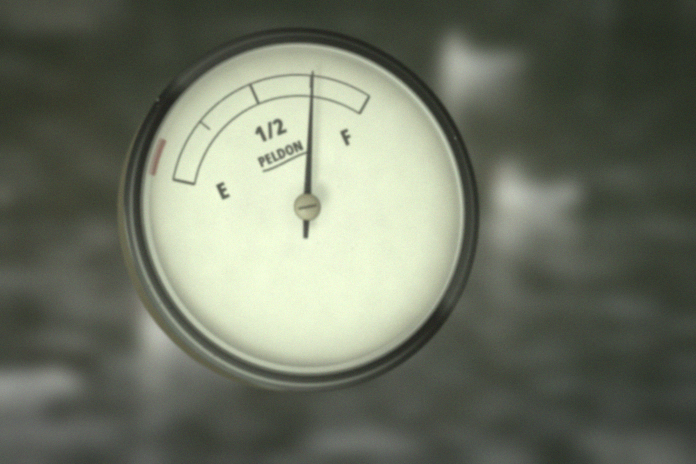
0.75
